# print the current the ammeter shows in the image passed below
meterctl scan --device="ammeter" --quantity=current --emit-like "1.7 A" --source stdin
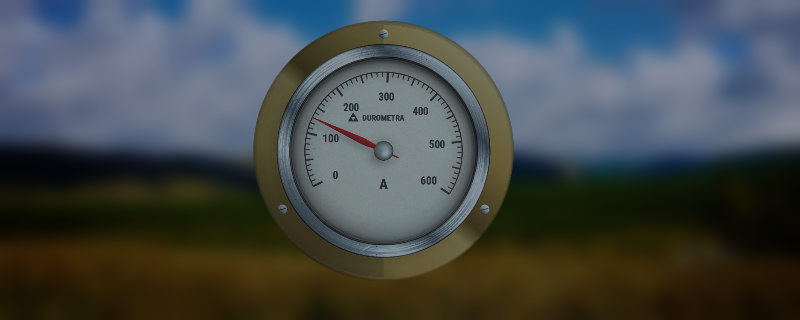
130 A
